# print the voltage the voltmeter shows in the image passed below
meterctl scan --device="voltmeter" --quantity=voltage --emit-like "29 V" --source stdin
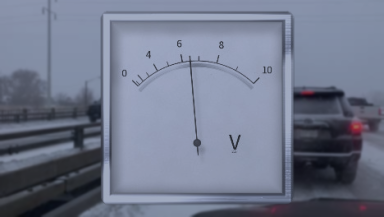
6.5 V
